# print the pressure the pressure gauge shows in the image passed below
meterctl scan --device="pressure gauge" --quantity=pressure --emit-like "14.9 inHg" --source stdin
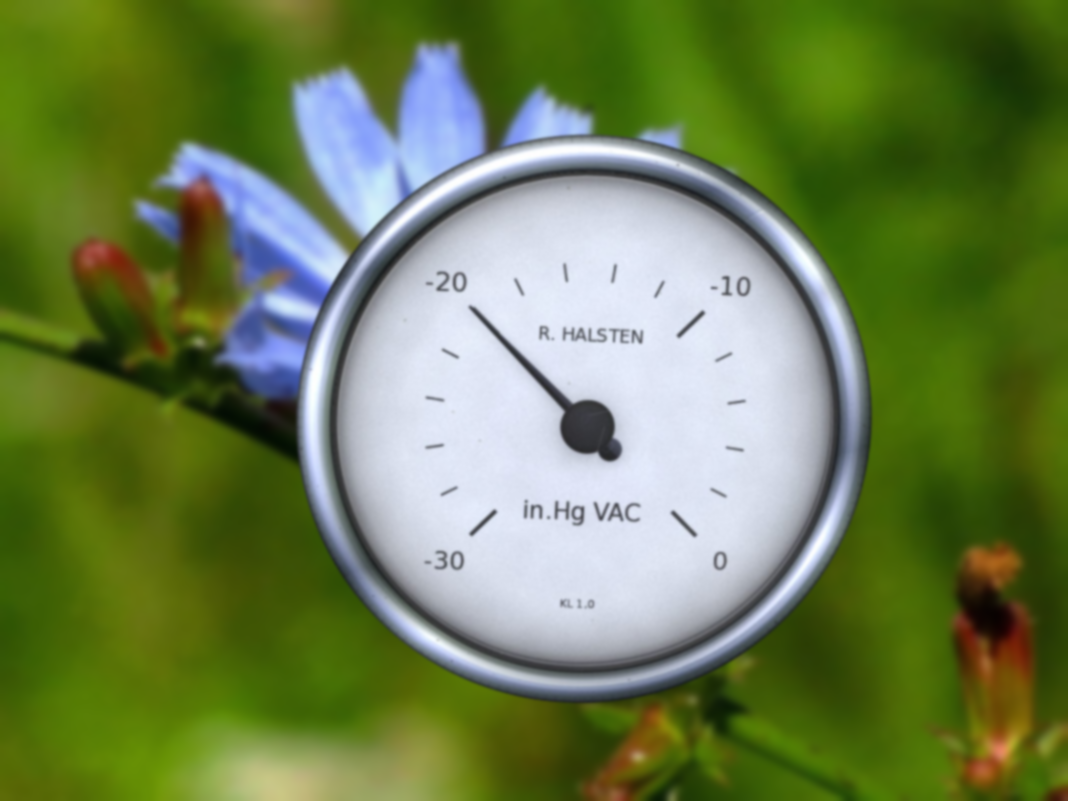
-20 inHg
